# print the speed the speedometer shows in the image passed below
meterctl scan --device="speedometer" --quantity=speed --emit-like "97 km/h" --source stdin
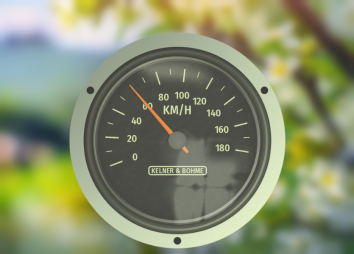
60 km/h
